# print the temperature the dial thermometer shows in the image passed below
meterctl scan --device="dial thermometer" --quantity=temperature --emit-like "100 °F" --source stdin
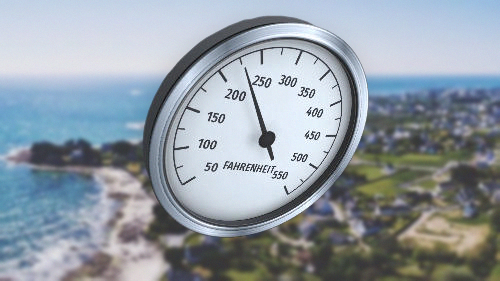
225 °F
